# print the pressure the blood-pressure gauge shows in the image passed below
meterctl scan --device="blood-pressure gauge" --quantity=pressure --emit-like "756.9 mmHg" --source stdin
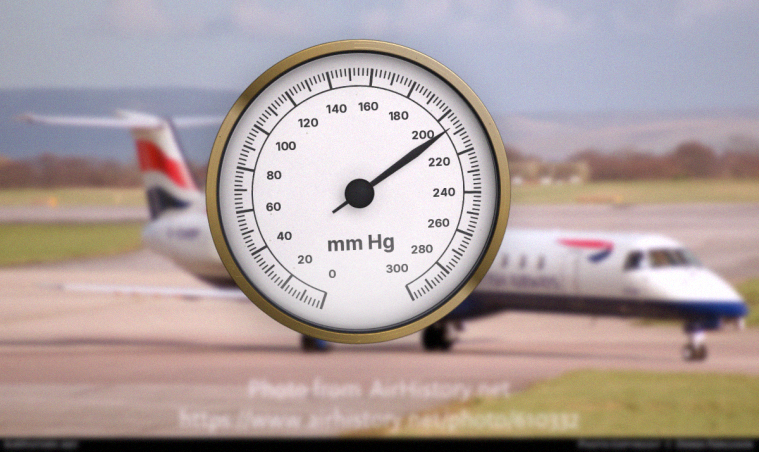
206 mmHg
